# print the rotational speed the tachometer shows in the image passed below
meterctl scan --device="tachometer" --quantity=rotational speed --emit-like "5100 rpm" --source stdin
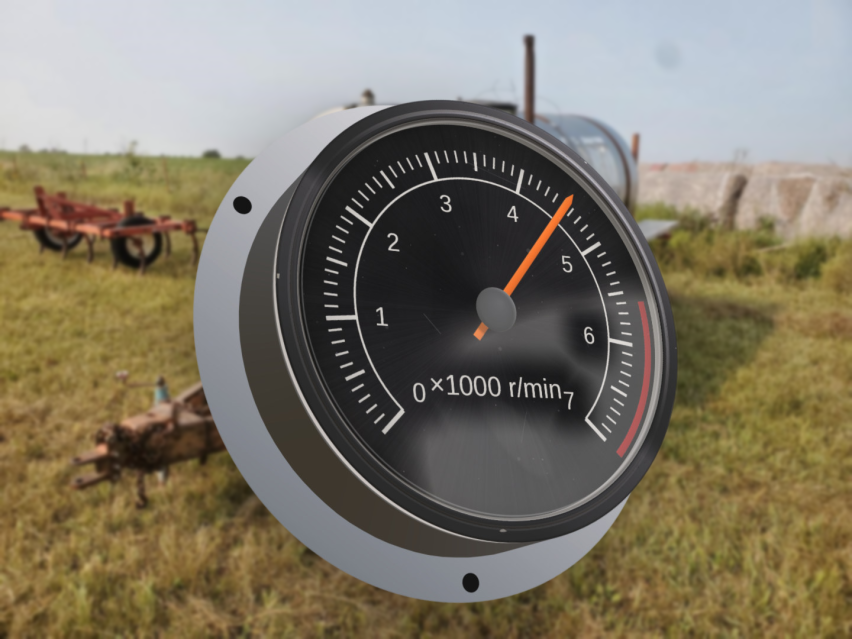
4500 rpm
